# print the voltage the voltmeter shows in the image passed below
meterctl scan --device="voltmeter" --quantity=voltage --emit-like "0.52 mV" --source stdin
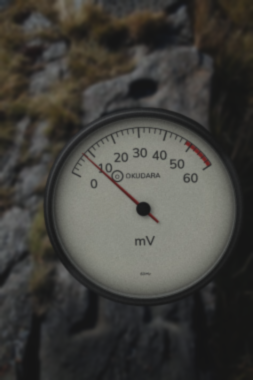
8 mV
